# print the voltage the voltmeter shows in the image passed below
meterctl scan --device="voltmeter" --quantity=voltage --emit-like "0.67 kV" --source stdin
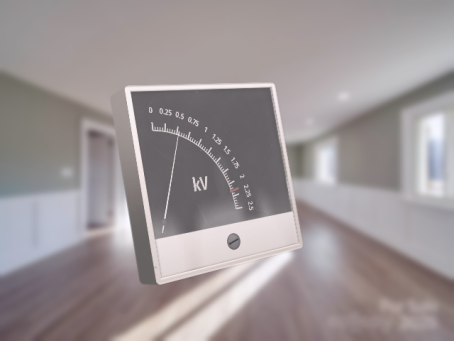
0.5 kV
